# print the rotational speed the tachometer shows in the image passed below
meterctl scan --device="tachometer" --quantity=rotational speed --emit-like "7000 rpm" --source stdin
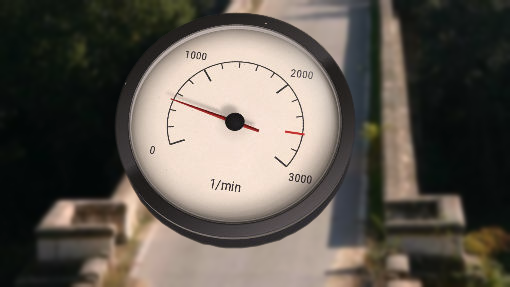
500 rpm
